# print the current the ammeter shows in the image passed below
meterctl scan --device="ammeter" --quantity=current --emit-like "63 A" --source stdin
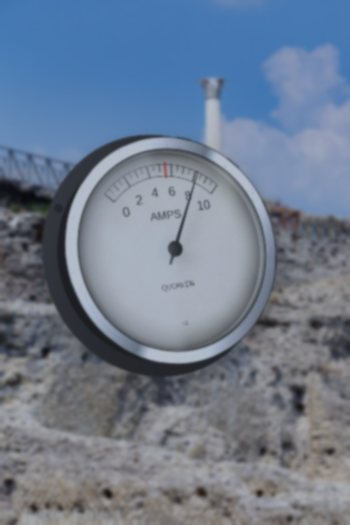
8 A
